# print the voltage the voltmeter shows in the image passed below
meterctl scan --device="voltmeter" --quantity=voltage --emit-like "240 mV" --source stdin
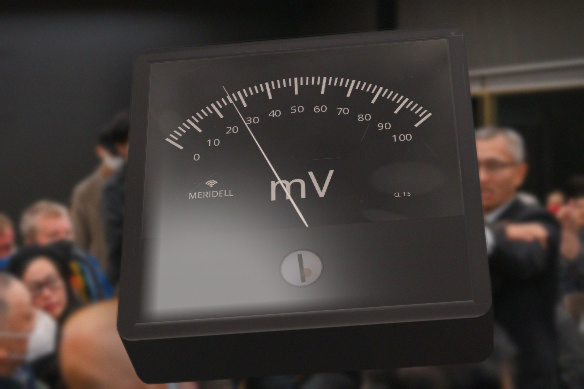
26 mV
